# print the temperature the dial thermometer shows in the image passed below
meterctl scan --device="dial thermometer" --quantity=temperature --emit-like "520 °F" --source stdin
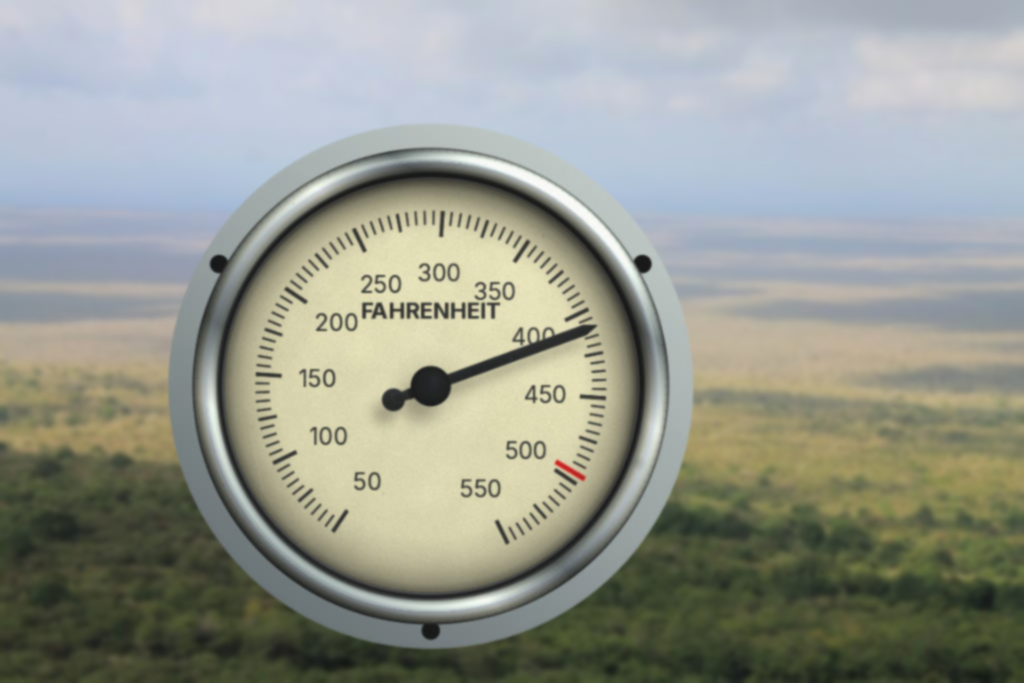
410 °F
